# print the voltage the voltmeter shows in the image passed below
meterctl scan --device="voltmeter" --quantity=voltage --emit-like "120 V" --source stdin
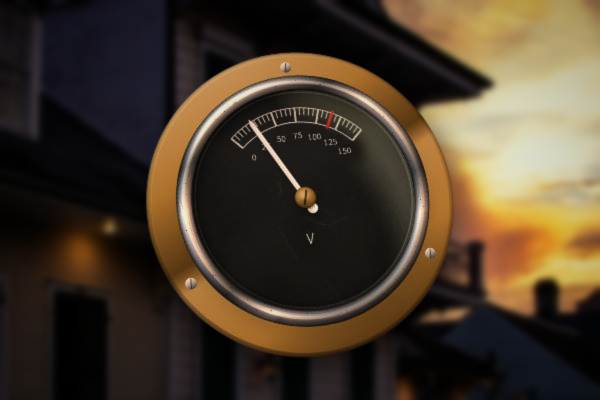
25 V
